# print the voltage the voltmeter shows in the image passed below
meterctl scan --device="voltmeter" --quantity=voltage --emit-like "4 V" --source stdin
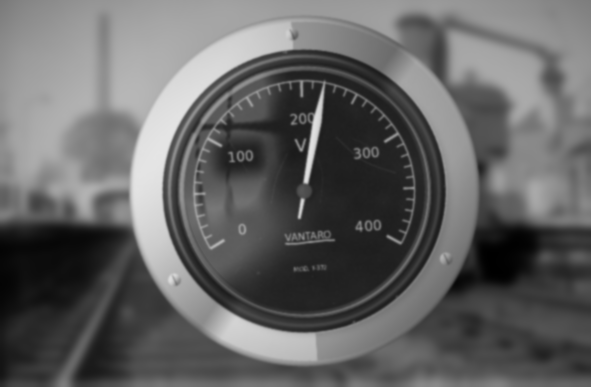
220 V
